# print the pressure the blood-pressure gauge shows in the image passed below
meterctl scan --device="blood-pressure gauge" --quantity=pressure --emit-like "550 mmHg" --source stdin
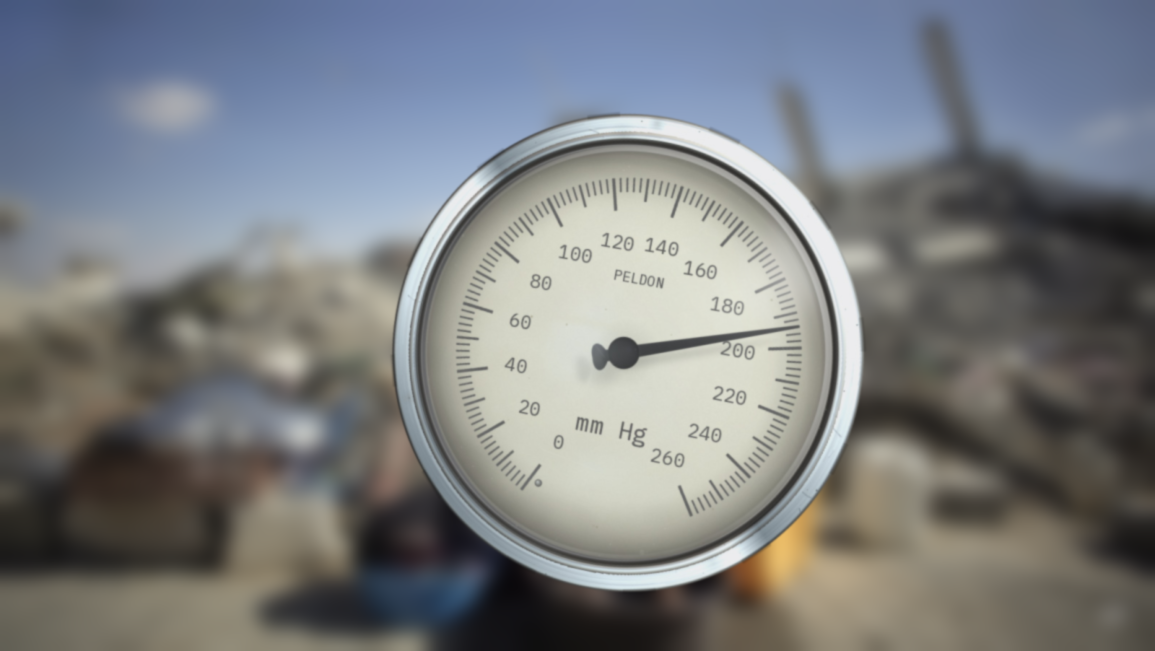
194 mmHg
